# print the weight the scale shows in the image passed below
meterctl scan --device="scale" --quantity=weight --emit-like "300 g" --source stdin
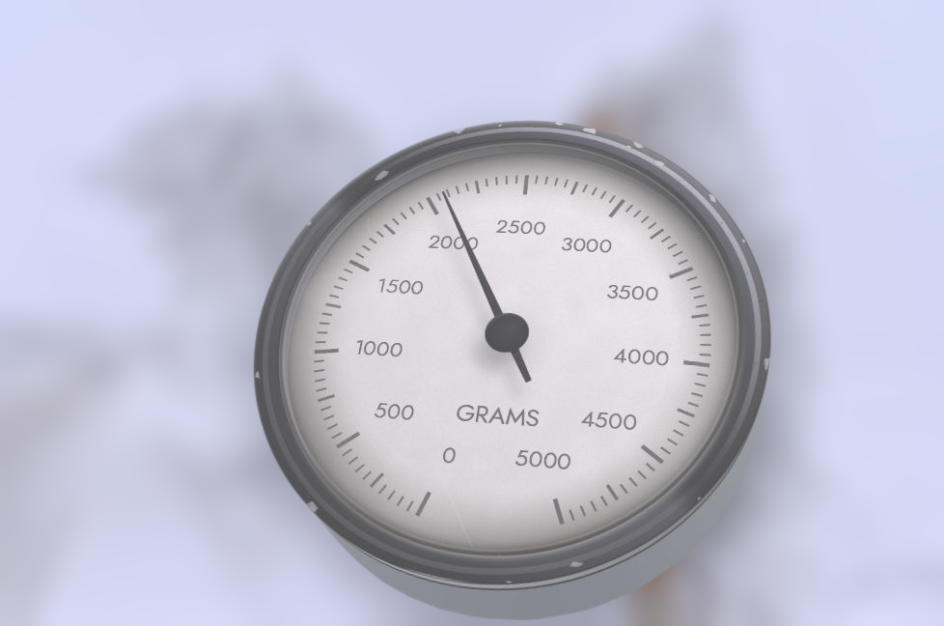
2075 g
